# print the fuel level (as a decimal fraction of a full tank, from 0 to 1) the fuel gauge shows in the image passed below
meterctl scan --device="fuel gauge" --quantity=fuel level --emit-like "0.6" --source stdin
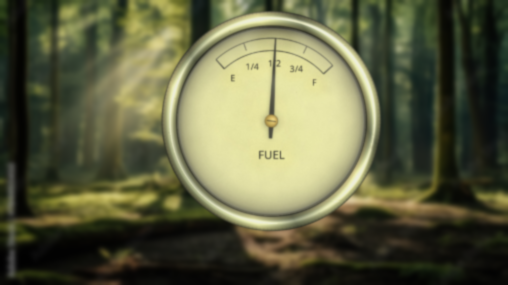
0.5
